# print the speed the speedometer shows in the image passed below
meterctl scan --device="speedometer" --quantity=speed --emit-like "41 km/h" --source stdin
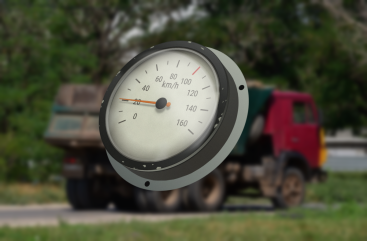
20 km/h
